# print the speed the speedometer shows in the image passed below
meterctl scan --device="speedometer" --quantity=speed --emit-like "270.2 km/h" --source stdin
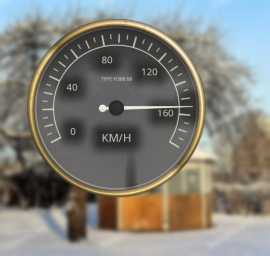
155 km/h
